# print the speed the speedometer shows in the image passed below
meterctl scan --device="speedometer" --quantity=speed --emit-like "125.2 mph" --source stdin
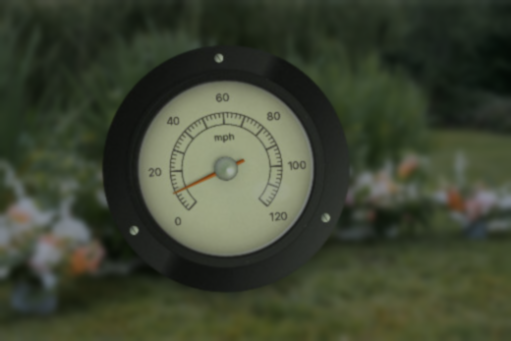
10 mph
